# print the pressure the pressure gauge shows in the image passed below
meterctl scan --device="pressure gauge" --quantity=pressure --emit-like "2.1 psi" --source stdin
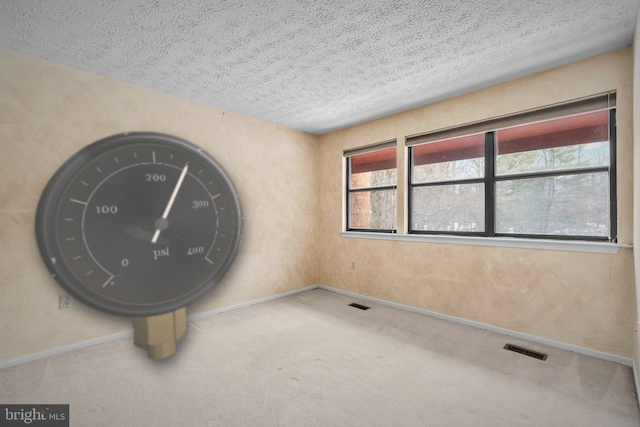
240 psi
